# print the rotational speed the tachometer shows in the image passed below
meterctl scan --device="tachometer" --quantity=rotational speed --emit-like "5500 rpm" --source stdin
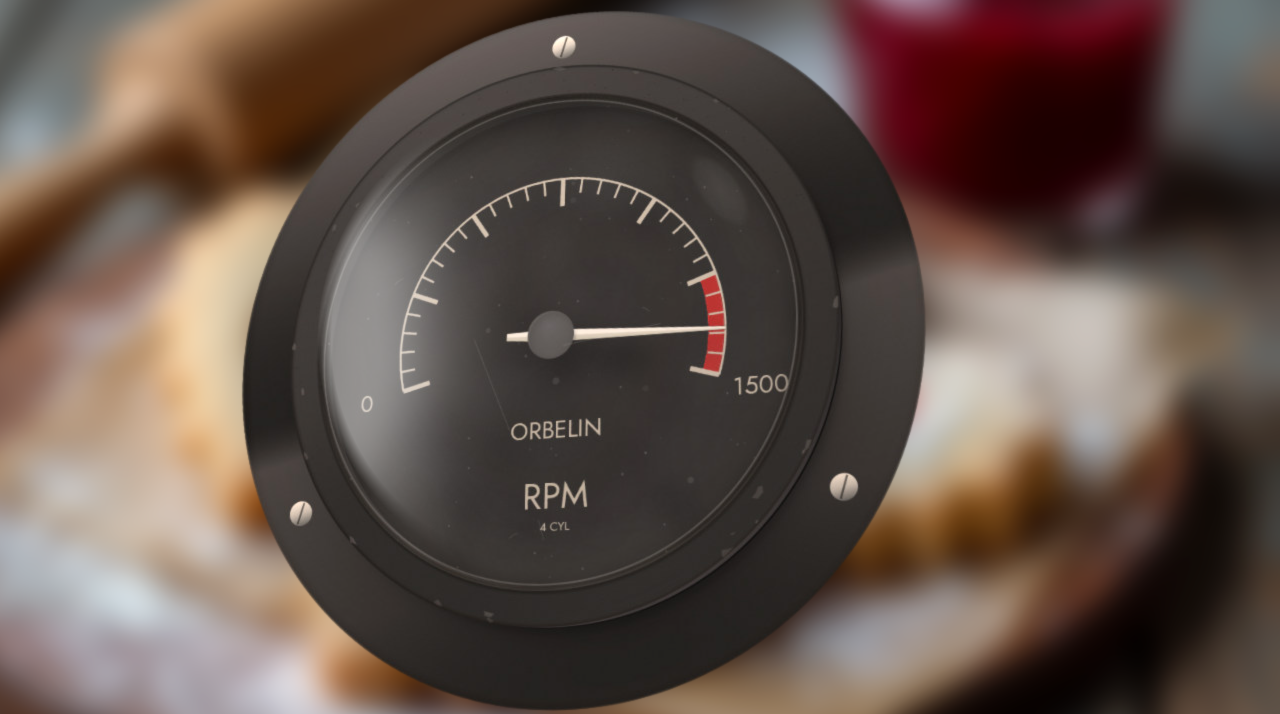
1400 rpm
